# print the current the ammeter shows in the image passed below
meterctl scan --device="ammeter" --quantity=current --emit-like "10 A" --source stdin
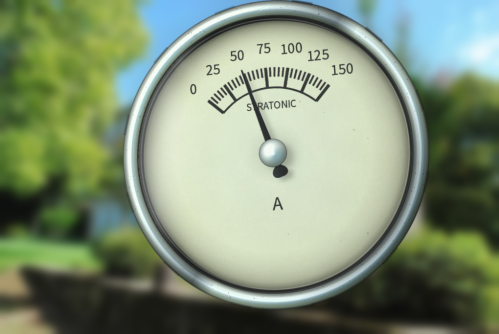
50 A
